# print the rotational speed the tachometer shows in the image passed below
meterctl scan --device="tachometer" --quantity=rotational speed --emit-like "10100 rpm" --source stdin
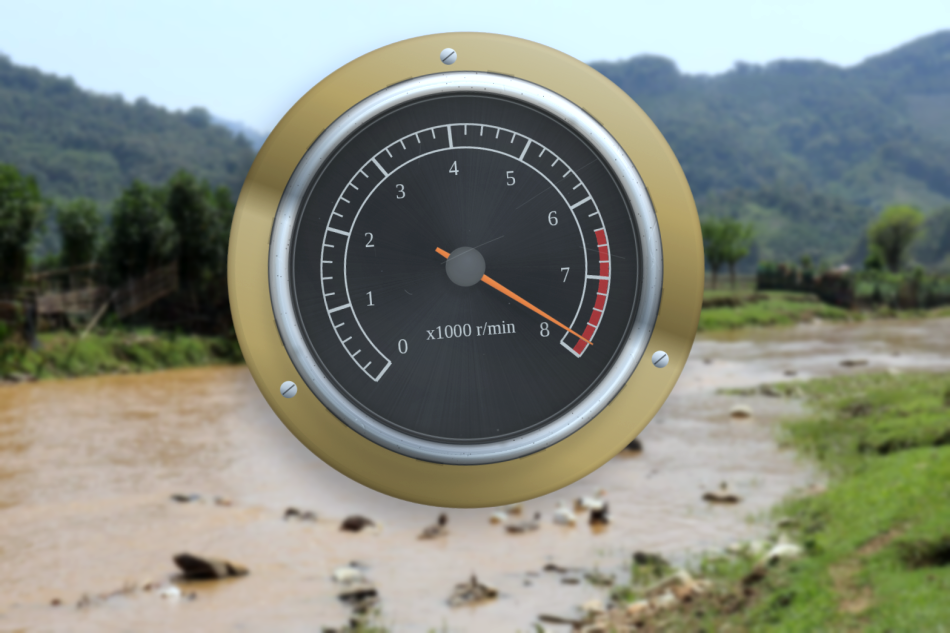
7800 rpm
